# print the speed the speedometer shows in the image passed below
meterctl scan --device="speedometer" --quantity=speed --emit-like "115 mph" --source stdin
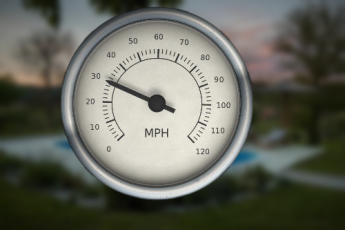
30 mph
